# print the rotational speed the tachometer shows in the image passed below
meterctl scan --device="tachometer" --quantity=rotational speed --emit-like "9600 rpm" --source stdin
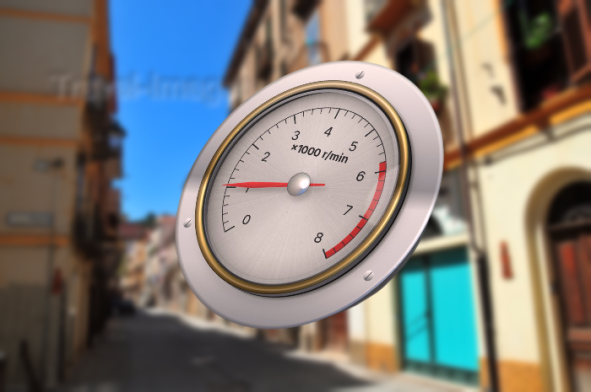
1000 rpm
